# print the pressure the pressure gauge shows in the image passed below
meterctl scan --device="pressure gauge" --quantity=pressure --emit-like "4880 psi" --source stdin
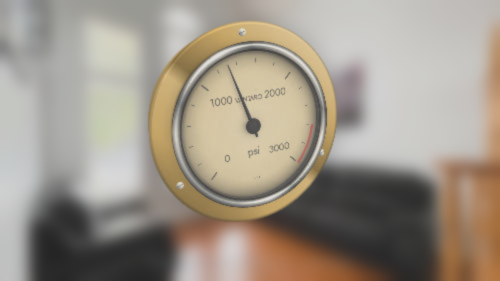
1300 psi
